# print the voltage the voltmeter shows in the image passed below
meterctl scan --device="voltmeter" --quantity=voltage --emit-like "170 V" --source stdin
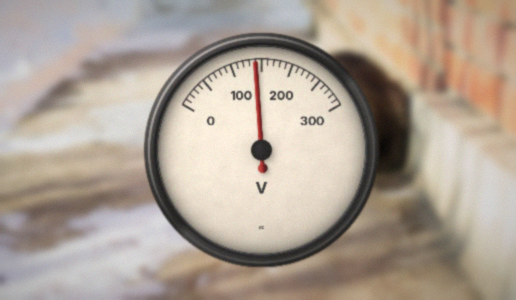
140 V
